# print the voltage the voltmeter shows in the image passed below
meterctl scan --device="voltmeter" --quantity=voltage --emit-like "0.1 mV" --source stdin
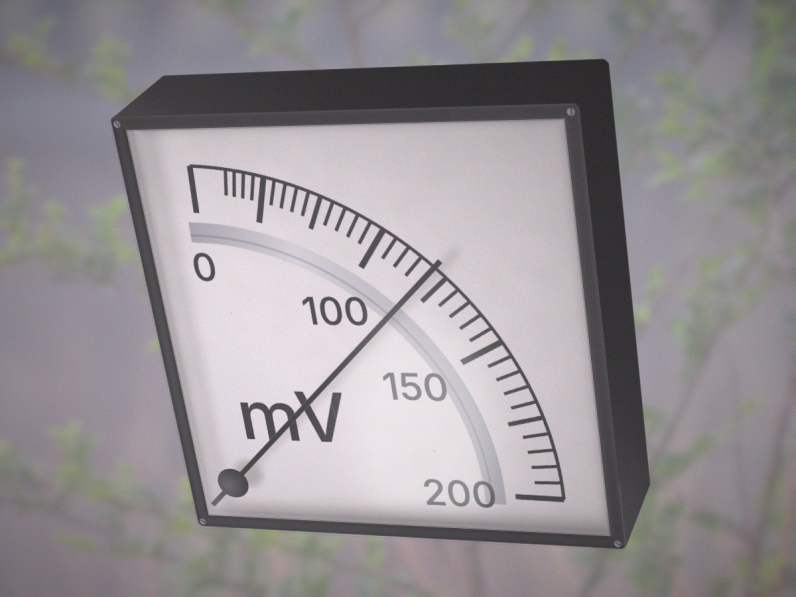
120 mV
